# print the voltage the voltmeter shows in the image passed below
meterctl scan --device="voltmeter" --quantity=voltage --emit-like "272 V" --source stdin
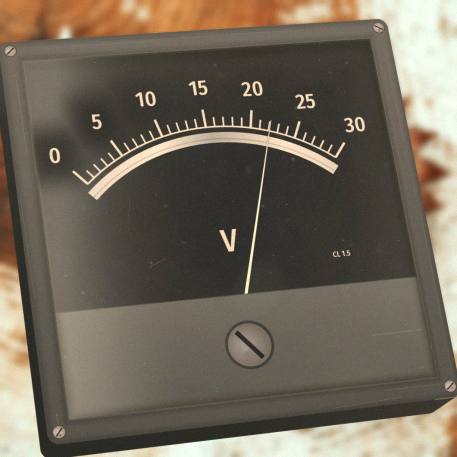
22 V
